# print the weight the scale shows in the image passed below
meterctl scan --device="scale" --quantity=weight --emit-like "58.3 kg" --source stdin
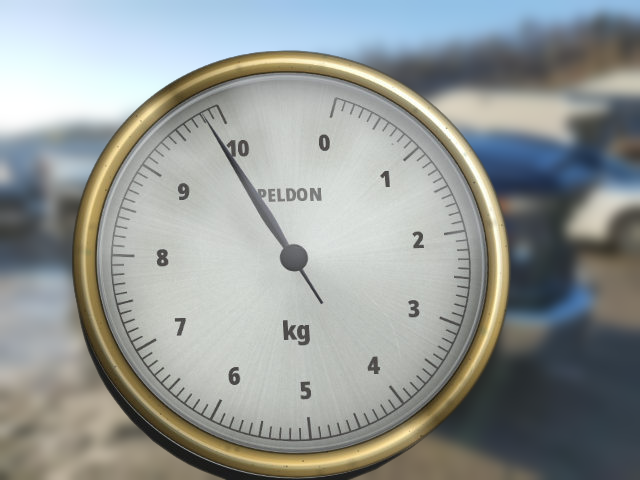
9.8 kg
